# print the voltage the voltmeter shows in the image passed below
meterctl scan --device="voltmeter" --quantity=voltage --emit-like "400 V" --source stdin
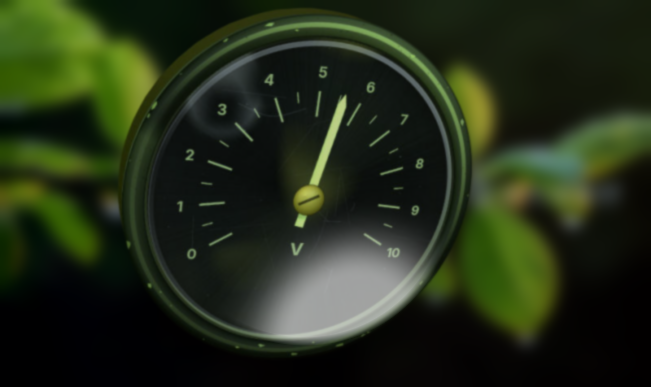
5.5 V
